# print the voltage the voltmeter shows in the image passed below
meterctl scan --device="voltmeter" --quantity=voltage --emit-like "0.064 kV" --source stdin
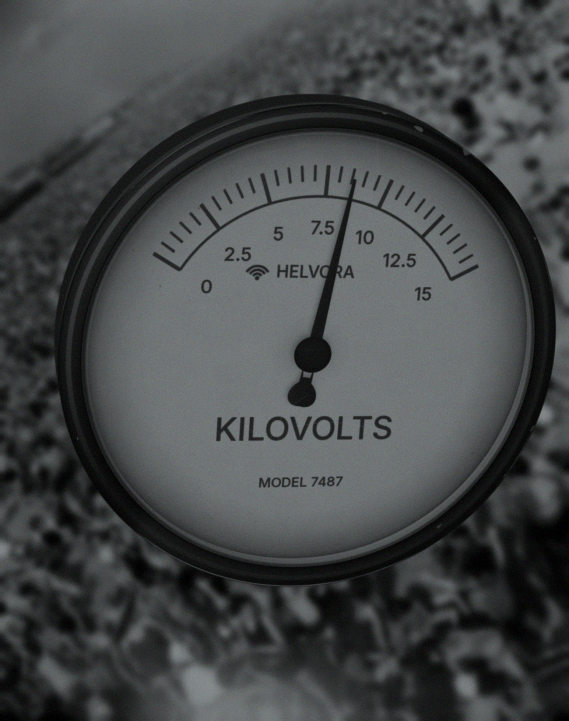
8.5 kV
